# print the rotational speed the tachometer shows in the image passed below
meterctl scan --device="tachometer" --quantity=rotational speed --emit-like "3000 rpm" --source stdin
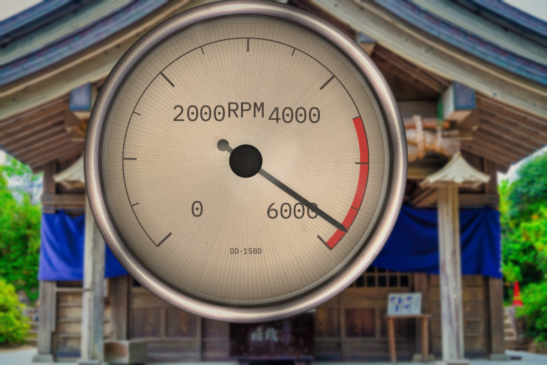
5750 rpm
